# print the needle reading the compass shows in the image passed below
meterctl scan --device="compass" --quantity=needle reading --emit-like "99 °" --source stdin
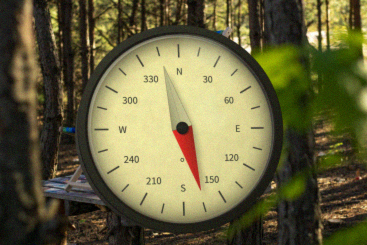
165 °
